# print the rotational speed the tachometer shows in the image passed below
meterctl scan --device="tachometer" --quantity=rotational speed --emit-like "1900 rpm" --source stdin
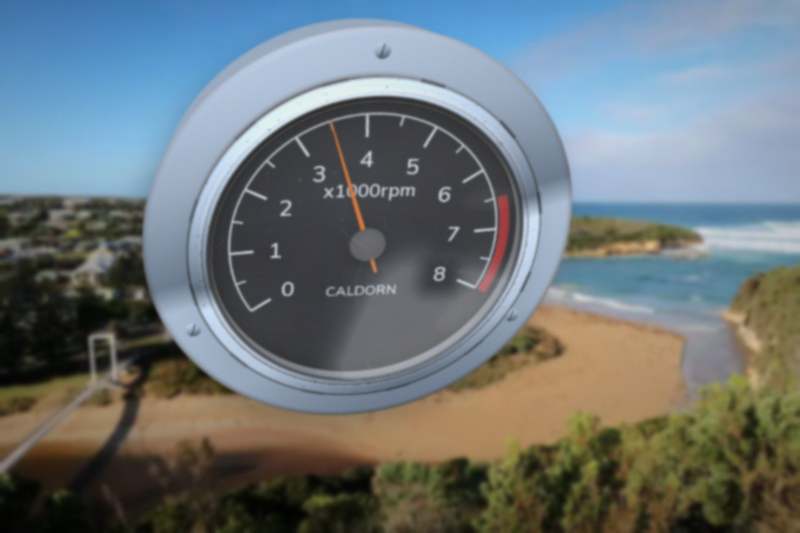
3500 rpm
